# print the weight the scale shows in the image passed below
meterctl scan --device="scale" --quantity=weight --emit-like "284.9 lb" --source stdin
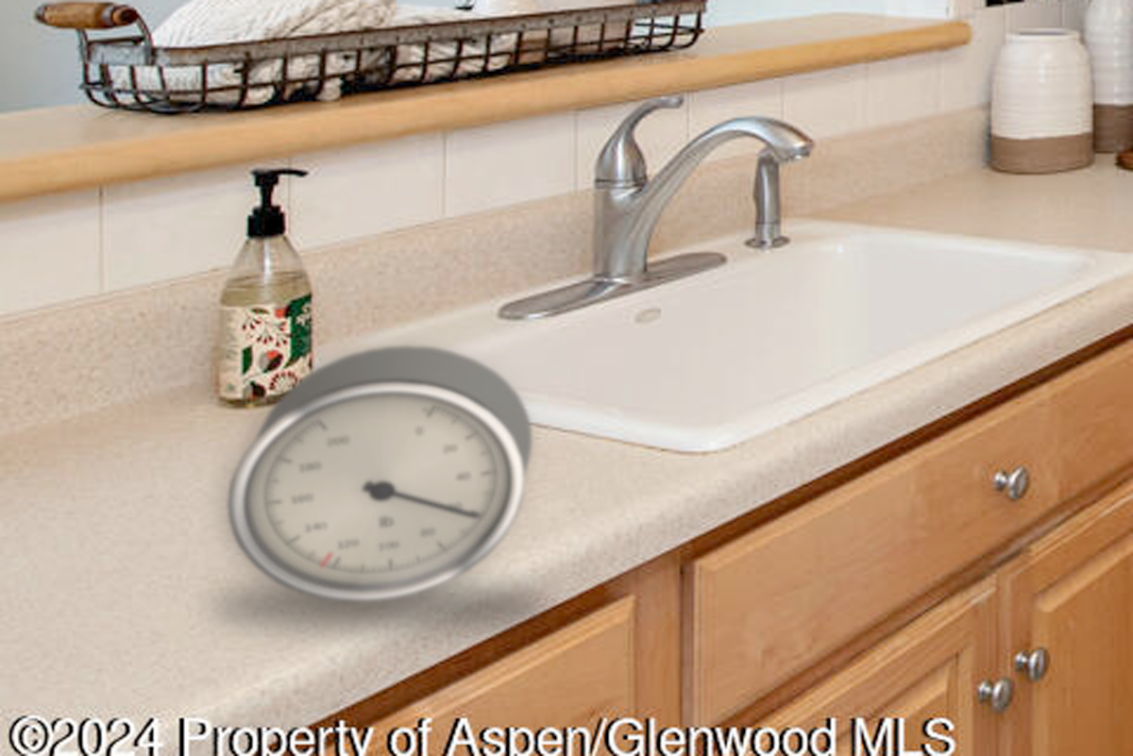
60 lb
